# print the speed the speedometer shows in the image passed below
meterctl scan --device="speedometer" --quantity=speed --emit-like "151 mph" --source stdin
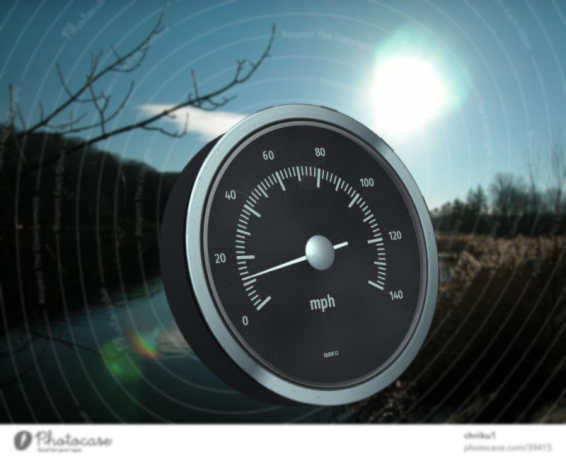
12 mph
